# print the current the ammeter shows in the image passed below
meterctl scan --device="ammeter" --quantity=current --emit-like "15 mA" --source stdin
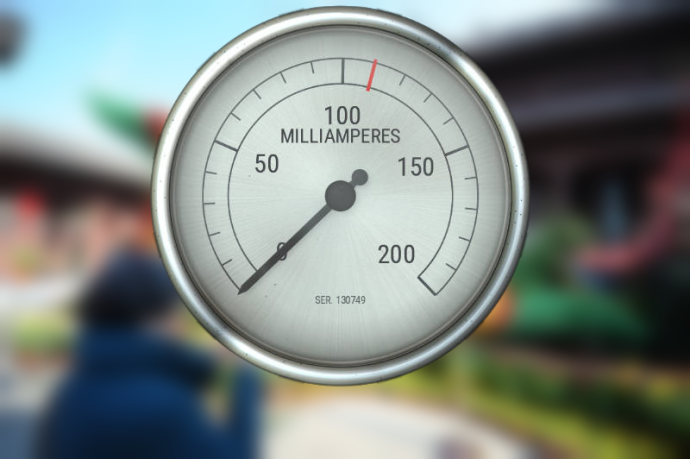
0 mA
